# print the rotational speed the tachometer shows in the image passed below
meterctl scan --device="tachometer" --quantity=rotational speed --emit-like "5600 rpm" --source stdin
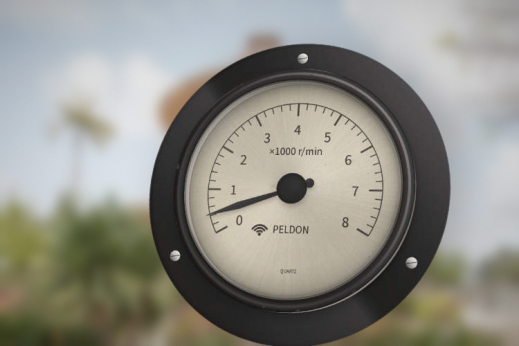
400 rpm
